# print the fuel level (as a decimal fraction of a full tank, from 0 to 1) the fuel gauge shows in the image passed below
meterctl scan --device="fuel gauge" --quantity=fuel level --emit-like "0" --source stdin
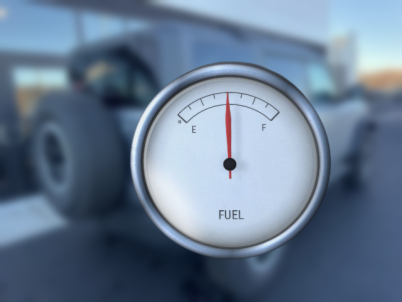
0.5
